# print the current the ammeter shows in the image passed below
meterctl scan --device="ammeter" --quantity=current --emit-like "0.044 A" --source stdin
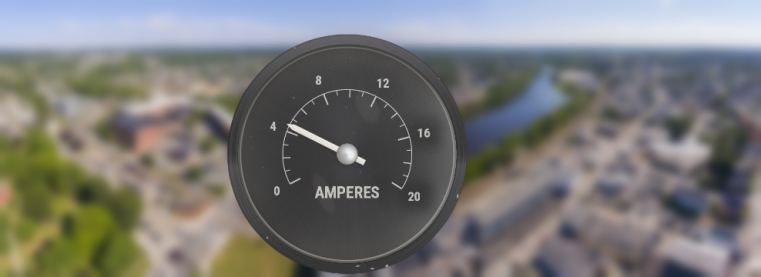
4.5 A
